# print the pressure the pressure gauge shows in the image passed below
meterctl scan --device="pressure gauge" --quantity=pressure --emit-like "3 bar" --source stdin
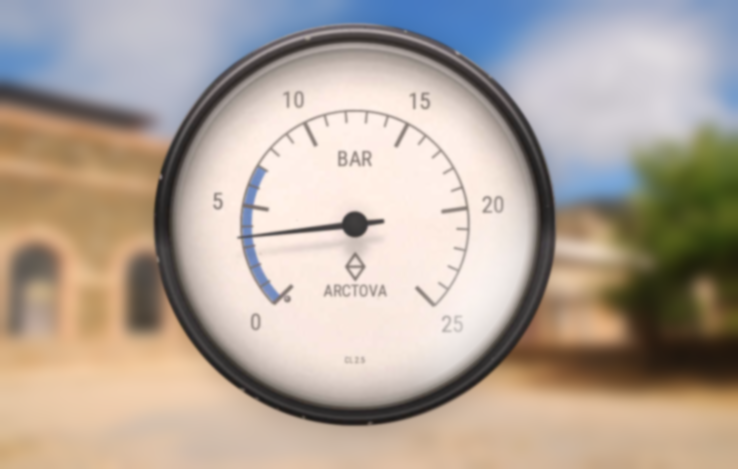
3.5 bar
